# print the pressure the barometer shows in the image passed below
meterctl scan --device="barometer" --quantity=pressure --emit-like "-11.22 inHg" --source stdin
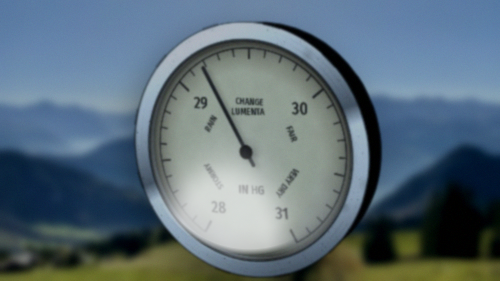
29.2 inHg
